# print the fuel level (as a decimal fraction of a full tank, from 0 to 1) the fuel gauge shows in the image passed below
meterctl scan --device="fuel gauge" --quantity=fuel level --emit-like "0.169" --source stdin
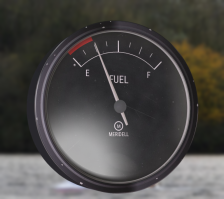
0.25
